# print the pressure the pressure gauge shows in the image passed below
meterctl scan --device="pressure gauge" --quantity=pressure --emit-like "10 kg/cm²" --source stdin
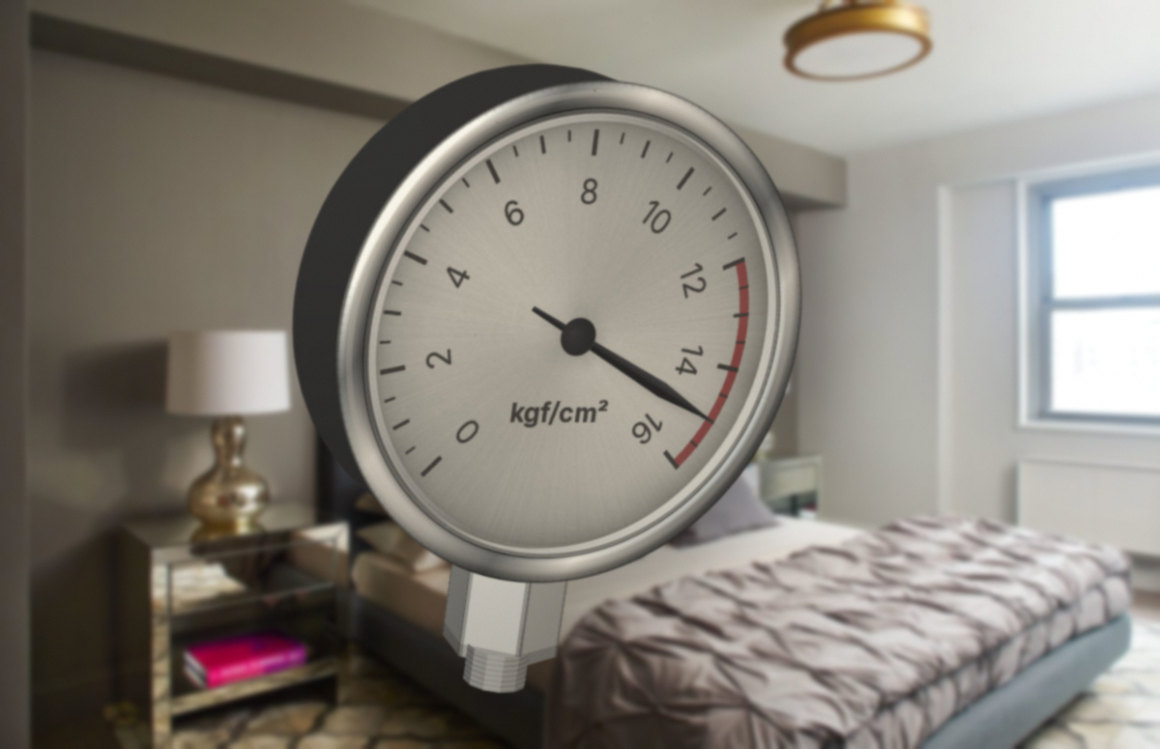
15 kg/cm²
